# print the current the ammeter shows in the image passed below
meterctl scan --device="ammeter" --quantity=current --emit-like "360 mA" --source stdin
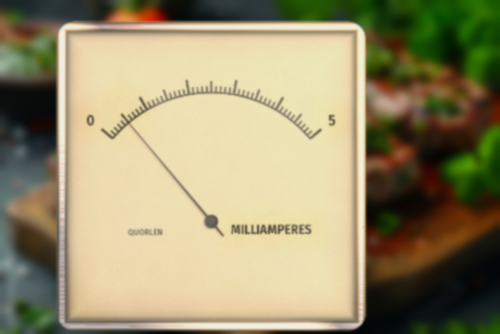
0.5 mA
